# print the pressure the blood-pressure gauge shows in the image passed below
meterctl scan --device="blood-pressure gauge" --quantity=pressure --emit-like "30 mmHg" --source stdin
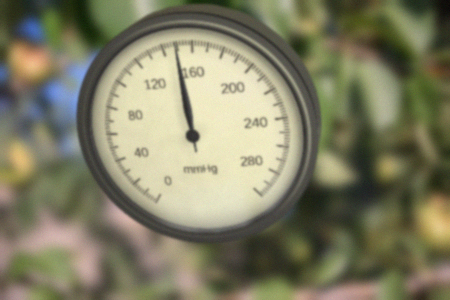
150 mmHg
